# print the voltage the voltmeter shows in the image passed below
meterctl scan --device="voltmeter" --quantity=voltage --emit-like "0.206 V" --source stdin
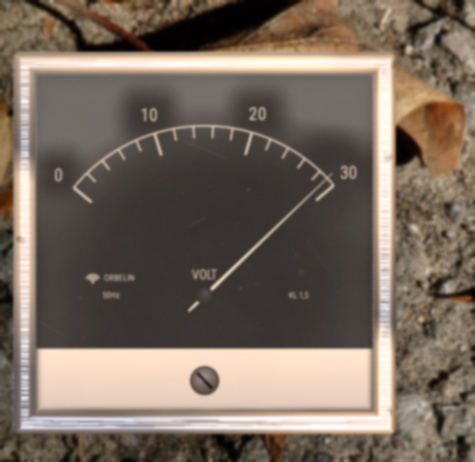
29 V
